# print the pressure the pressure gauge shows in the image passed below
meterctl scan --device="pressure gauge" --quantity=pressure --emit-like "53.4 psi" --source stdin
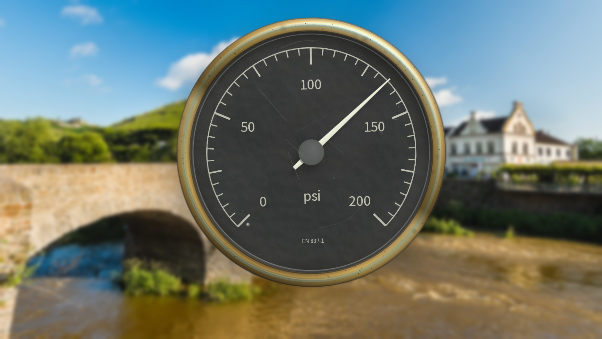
135 psi
